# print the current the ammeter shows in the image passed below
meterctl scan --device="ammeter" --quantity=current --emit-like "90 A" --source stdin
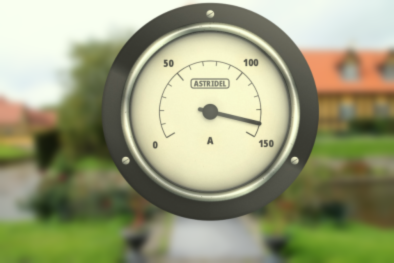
140 A
